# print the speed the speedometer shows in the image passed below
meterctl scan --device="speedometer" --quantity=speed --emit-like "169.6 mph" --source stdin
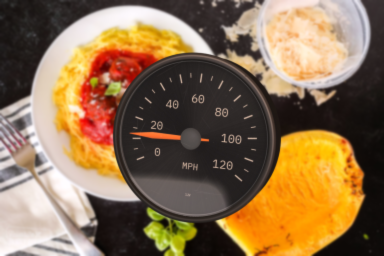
12.5 mph
